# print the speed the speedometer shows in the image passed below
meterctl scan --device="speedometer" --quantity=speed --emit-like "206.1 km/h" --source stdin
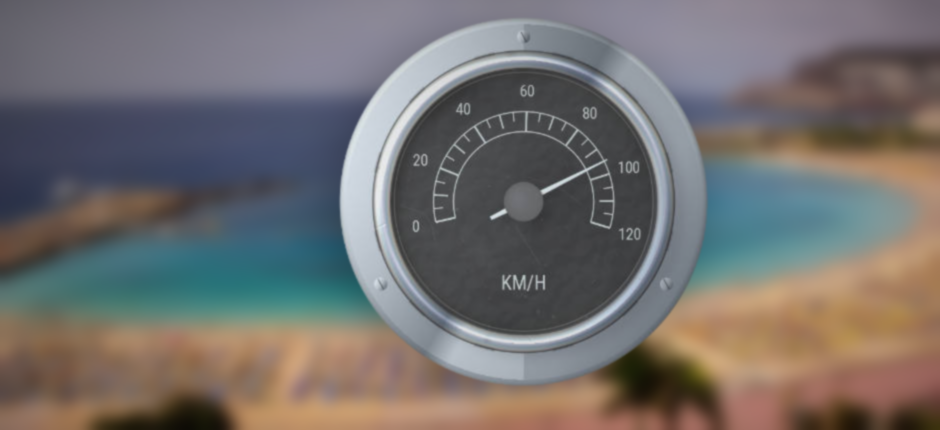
95 km/h
